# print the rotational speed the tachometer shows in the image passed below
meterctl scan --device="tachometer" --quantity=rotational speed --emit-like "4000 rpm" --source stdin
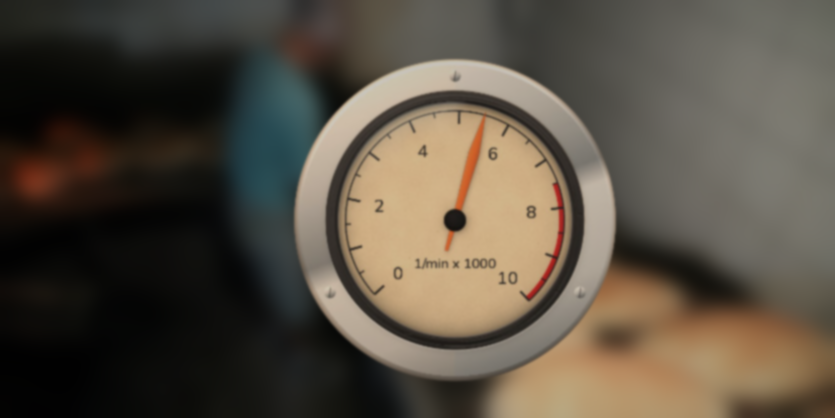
5500 rpm
